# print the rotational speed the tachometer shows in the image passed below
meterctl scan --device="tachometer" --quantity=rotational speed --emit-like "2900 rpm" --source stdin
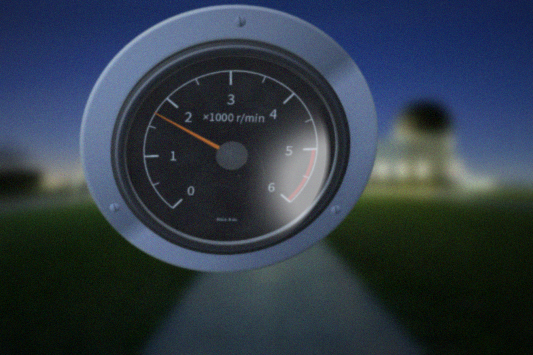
1750 rpm
